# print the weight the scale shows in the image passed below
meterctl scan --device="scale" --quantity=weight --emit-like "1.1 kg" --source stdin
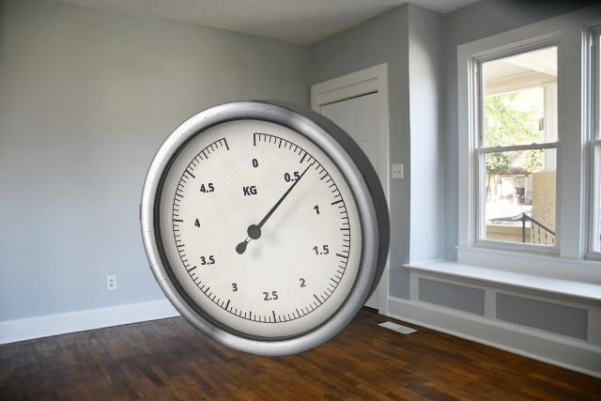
0.6 kg
